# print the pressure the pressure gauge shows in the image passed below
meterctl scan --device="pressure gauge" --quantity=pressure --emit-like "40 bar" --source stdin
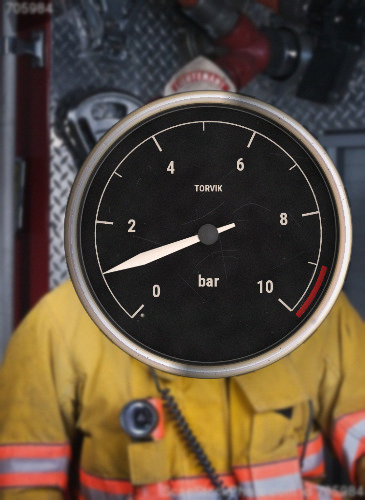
1 bar
